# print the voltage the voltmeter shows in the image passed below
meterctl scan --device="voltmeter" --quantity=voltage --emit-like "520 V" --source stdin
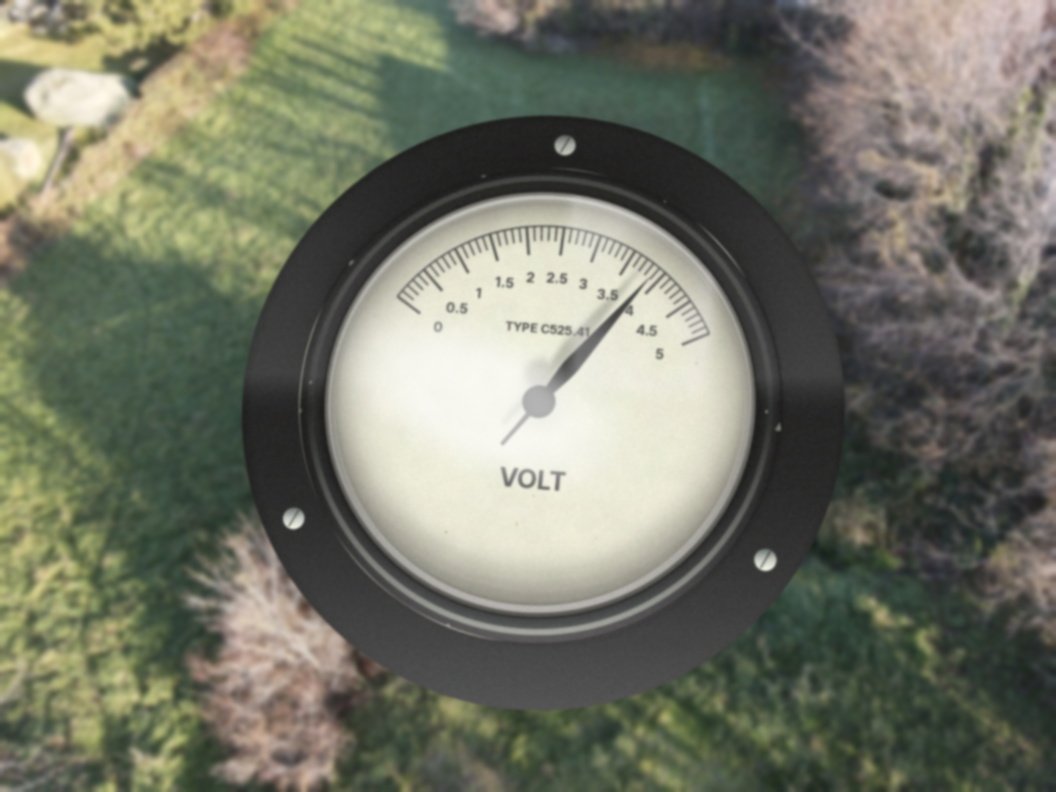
3.9 V
